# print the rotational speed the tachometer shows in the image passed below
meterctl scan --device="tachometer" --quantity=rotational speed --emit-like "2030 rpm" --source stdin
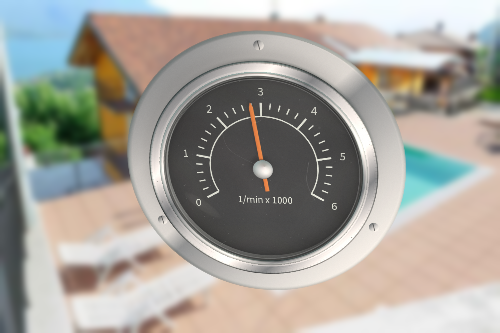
2800 rpm
